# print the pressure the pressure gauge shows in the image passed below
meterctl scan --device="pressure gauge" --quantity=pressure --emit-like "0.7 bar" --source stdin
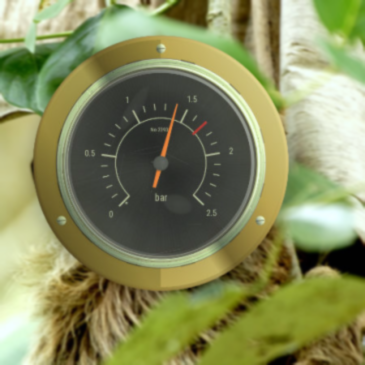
1.4 bar
